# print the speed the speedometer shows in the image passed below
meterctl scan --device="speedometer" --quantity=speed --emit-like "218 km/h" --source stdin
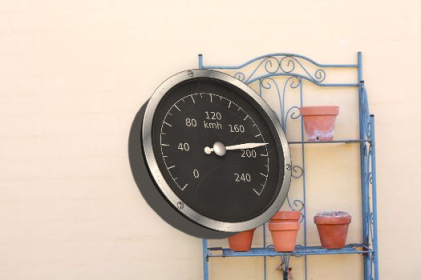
190 km/h
